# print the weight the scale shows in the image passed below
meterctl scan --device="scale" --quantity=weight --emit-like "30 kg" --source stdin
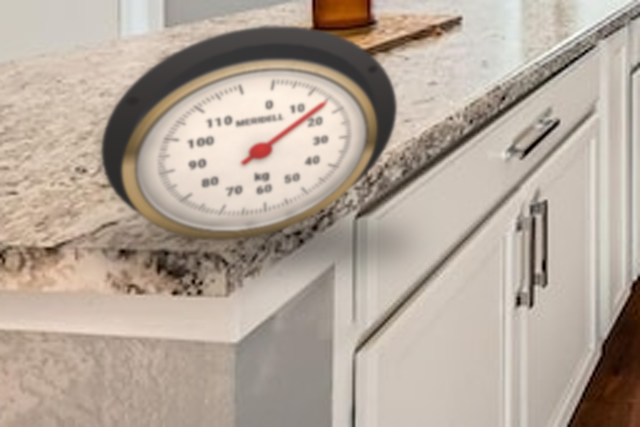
15 kg
